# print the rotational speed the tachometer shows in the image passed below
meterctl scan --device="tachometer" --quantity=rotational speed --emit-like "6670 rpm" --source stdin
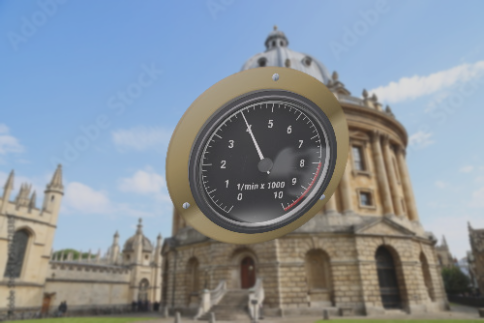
4000 rpm
